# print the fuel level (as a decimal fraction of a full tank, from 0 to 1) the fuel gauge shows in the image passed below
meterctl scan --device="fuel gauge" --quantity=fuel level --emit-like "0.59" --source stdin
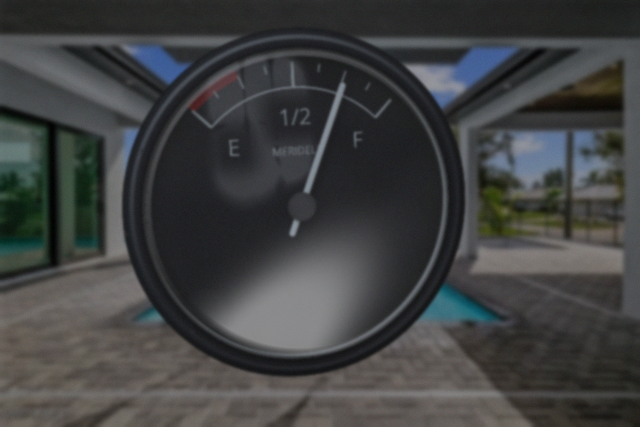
0.75
